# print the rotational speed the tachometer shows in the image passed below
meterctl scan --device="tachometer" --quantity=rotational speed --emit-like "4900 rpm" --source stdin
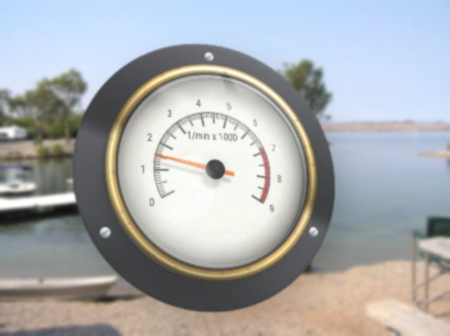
1500 rpm
